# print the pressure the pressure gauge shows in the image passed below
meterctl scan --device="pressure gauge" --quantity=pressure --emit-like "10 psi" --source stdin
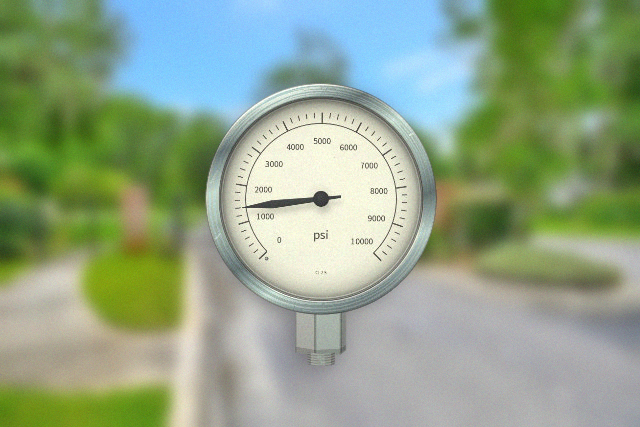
1400 psi
